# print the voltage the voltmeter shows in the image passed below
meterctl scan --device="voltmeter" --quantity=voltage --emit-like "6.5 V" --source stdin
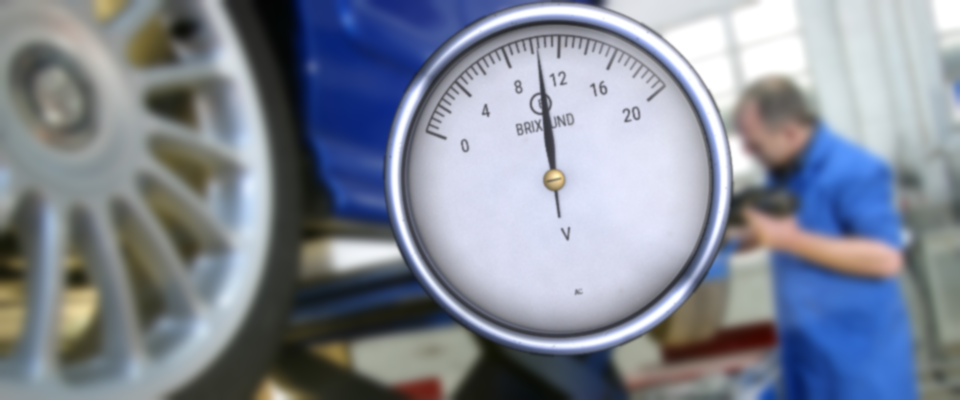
10.5 V
